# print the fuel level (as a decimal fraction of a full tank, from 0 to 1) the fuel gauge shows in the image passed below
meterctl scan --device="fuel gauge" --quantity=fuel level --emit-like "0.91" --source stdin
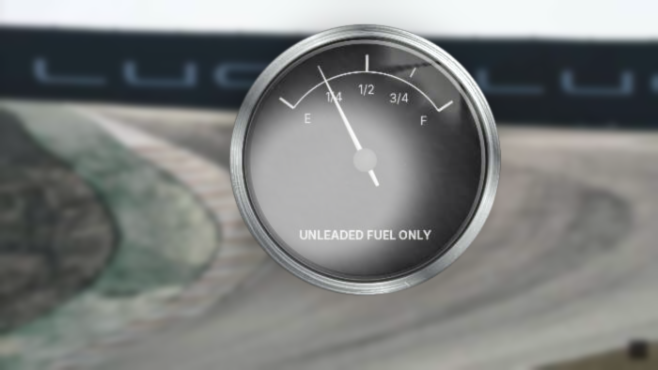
0.25
